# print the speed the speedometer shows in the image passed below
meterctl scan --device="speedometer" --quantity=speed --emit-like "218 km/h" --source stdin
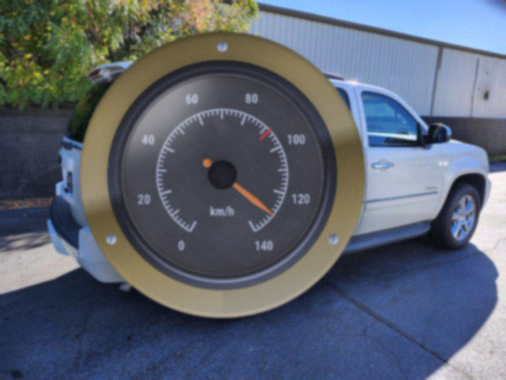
130 km/h
